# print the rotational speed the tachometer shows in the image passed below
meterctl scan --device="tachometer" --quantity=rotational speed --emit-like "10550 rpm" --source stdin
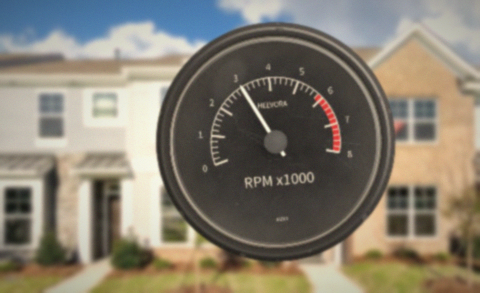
3000 rpm
